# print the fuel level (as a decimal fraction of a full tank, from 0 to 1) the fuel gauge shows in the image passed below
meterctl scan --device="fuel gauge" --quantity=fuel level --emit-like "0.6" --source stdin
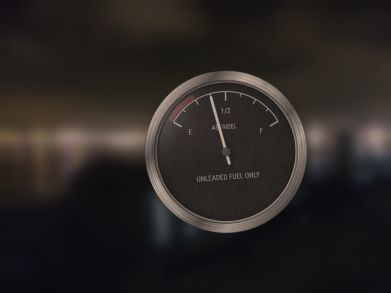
0.375
